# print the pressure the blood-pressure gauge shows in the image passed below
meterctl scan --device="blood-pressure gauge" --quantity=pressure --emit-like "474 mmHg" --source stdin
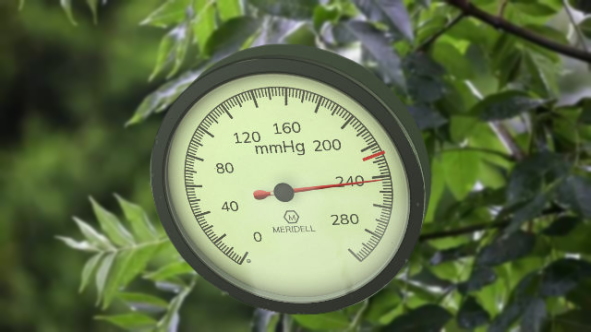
240 mmHg
